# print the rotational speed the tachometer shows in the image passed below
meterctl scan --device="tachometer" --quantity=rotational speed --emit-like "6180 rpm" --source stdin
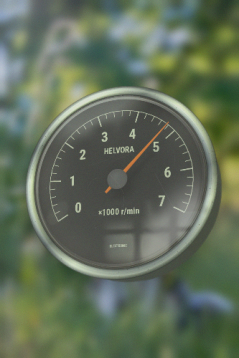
4800 rpm
